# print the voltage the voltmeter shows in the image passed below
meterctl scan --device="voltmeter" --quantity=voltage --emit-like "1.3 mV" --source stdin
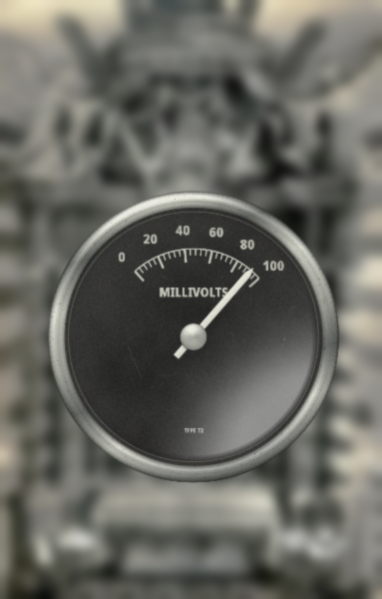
92 mV
